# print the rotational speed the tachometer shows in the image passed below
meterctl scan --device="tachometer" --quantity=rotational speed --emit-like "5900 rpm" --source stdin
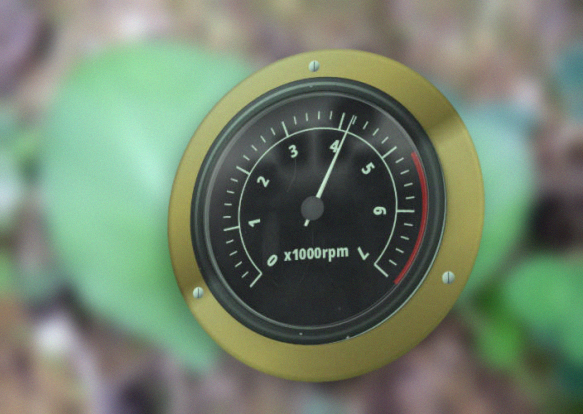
4200 rpm
